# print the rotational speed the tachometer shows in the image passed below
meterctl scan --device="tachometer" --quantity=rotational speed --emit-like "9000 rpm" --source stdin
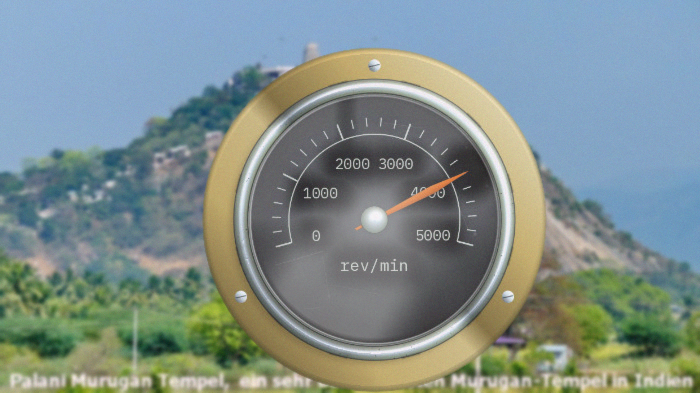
4000 rpm
